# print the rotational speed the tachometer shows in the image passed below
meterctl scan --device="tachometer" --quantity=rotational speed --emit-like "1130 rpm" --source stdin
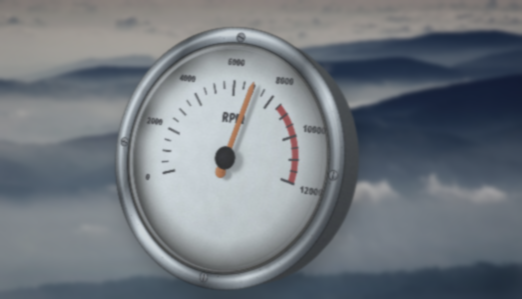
7000 rpm
